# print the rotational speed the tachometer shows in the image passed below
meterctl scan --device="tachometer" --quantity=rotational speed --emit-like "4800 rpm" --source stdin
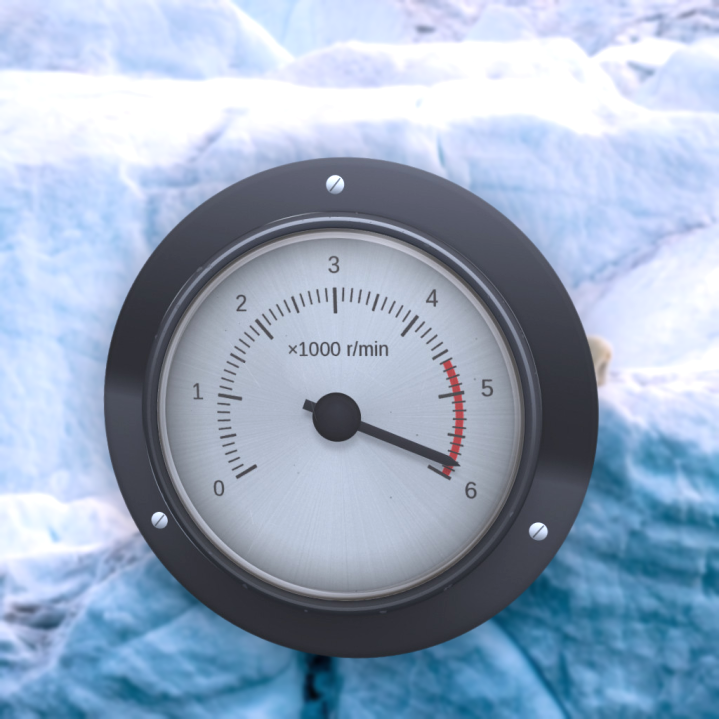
5800 rpm
